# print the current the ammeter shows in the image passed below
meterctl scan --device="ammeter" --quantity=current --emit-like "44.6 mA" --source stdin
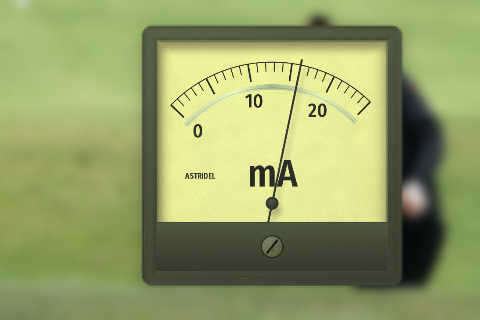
16 mA
